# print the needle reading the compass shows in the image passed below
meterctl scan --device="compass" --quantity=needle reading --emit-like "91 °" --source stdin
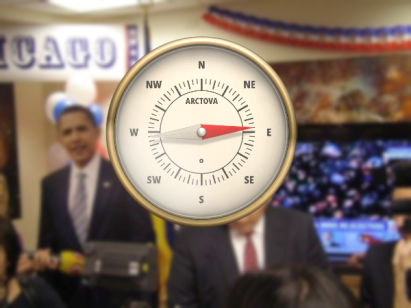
85 °
